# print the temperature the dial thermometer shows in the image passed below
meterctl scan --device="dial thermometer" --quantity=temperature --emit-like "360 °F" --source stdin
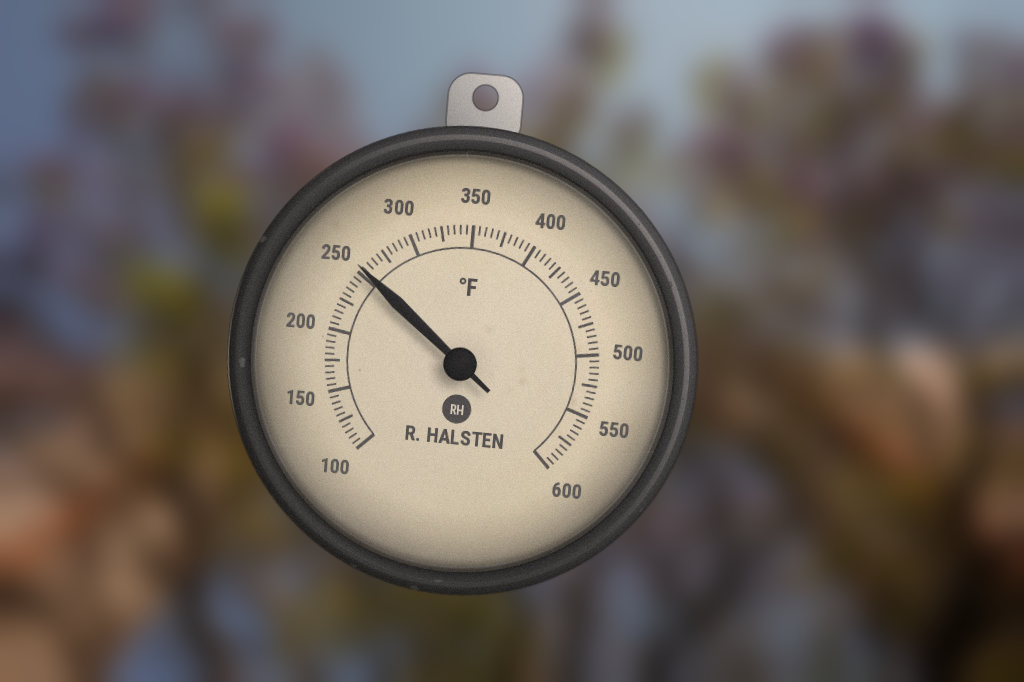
255 °F
